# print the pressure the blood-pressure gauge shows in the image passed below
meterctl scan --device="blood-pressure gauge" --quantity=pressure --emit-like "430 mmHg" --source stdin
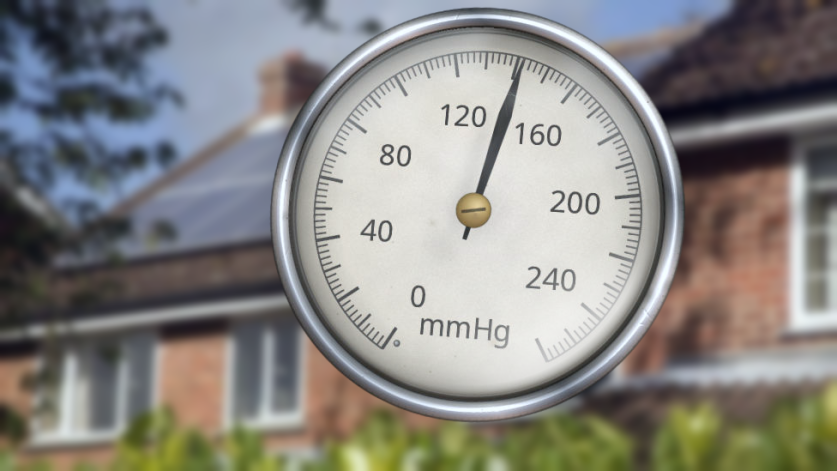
142 mmHg
